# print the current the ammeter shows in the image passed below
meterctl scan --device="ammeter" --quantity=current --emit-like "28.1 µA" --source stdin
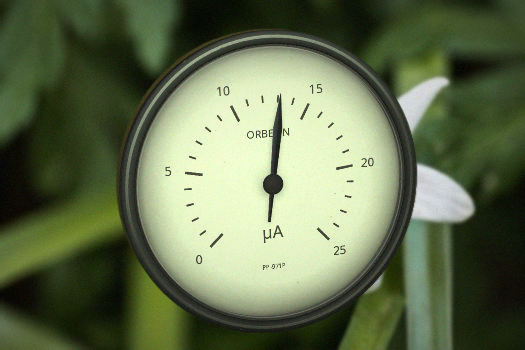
13 µA
